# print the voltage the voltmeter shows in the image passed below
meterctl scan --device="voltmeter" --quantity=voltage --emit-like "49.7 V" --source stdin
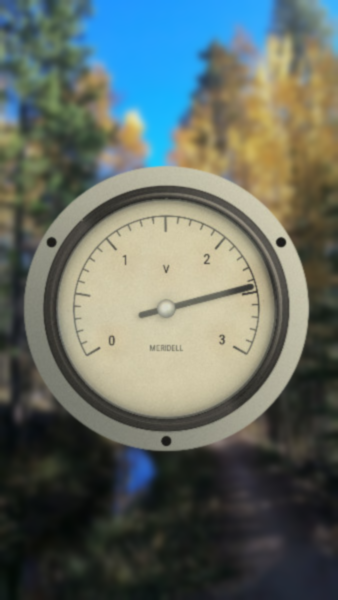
2.45 V
